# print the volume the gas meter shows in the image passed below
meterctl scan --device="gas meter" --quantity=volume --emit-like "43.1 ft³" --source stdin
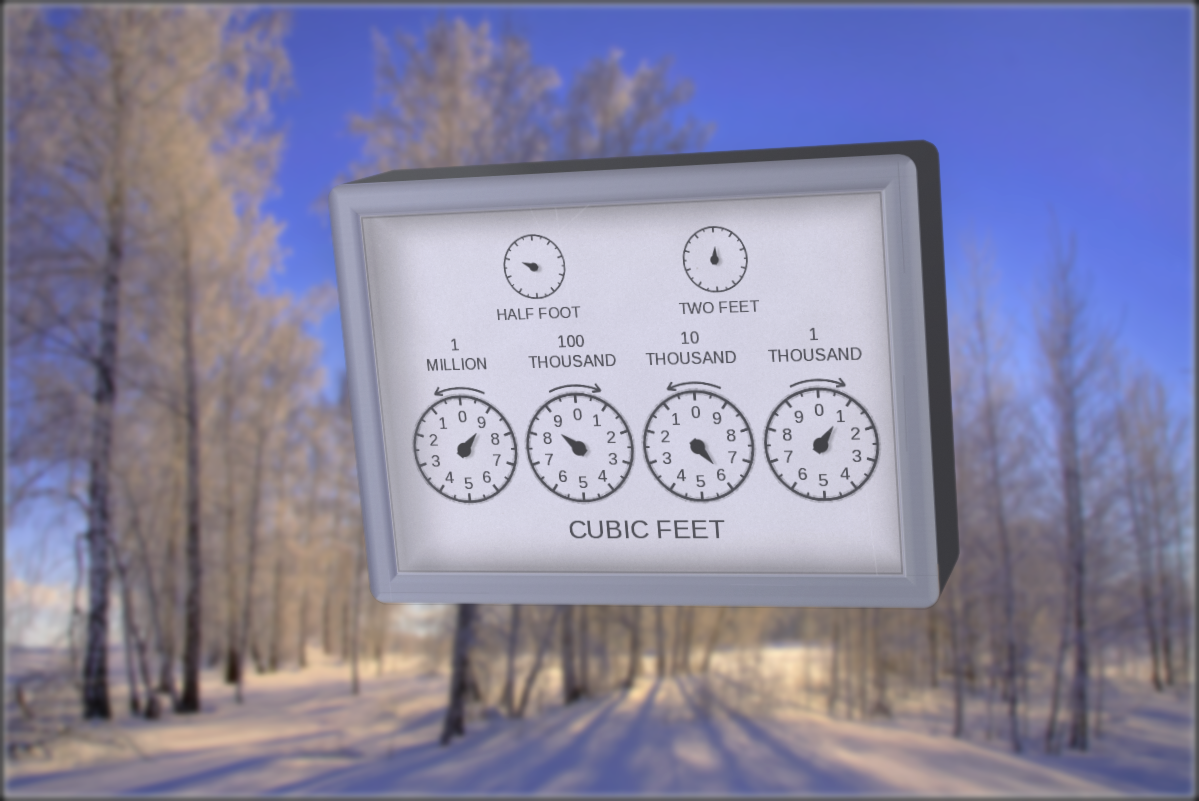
886100 ft³
